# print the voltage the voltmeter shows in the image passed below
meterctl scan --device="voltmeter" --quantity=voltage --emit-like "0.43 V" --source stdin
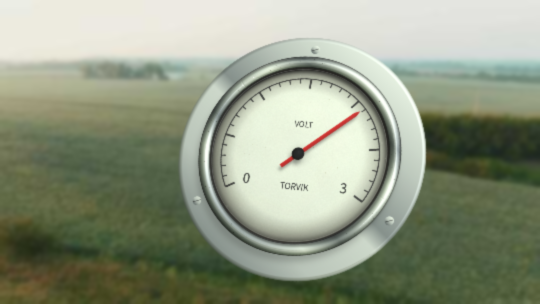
2.1 V
